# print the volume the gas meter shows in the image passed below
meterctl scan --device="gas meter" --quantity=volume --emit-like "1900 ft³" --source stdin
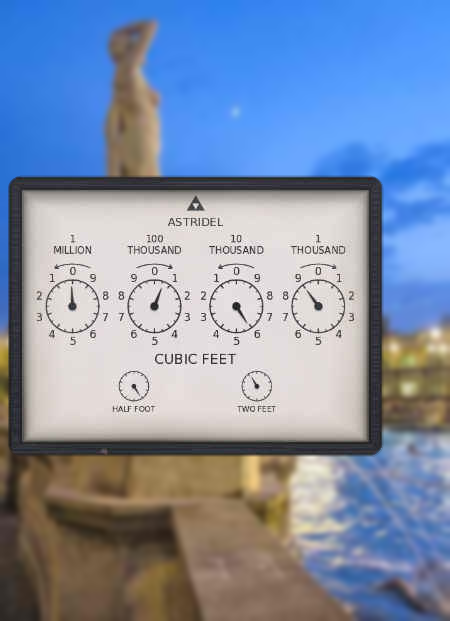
5900 ft³
